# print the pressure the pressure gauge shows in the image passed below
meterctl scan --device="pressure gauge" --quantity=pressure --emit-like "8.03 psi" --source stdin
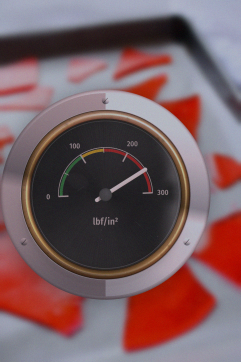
250 psi
